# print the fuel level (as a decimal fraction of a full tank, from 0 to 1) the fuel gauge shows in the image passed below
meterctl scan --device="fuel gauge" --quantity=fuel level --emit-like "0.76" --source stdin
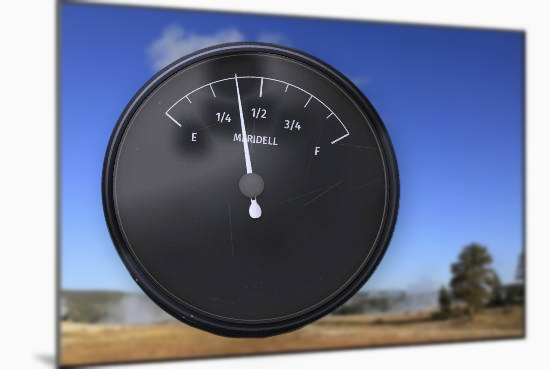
0.375
